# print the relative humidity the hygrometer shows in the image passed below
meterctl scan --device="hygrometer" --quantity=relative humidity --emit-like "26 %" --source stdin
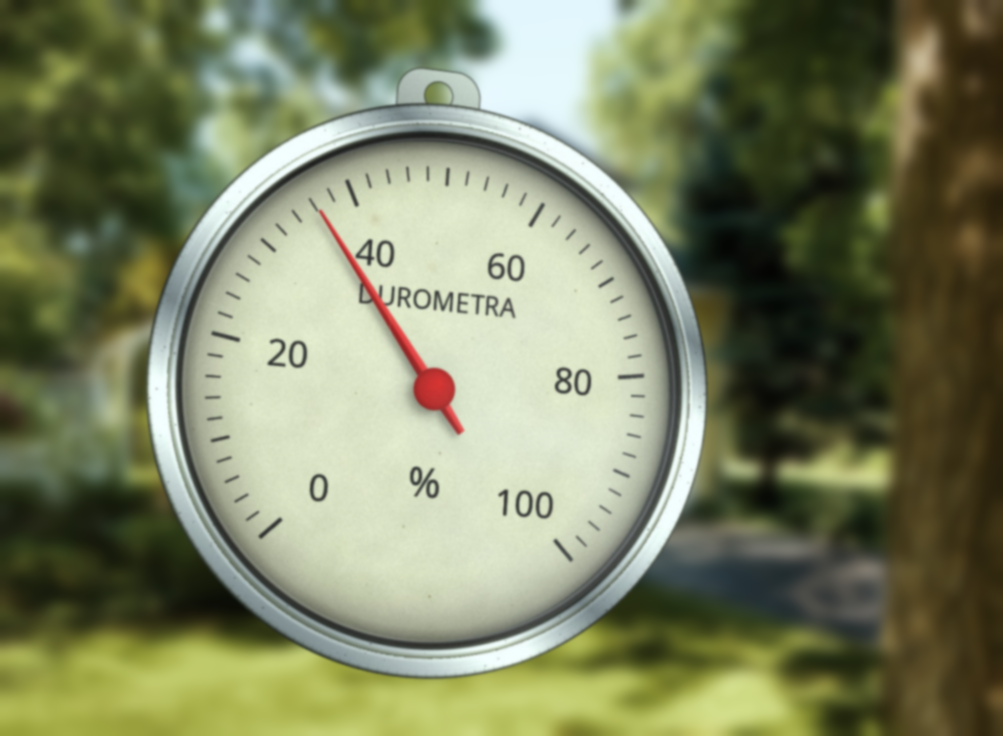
36 %
